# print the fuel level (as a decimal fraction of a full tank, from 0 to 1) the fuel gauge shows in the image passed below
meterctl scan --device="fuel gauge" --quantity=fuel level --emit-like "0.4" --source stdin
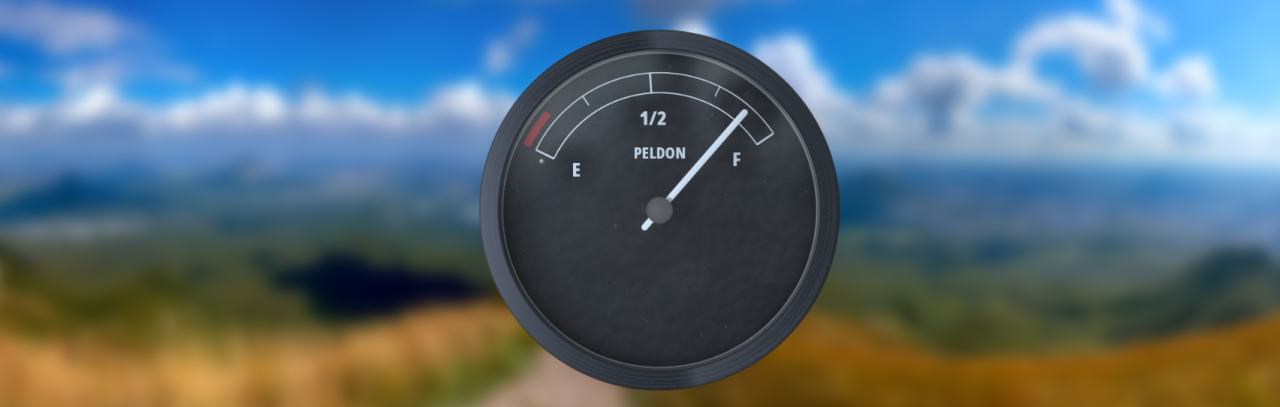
0.875
